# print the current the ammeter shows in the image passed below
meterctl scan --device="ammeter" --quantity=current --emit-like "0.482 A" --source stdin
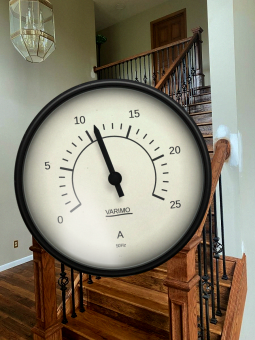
11 A
